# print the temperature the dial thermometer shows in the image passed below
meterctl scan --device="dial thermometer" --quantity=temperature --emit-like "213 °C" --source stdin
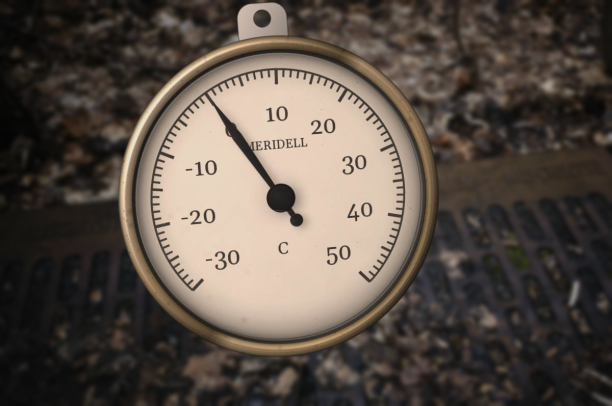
0 °C
